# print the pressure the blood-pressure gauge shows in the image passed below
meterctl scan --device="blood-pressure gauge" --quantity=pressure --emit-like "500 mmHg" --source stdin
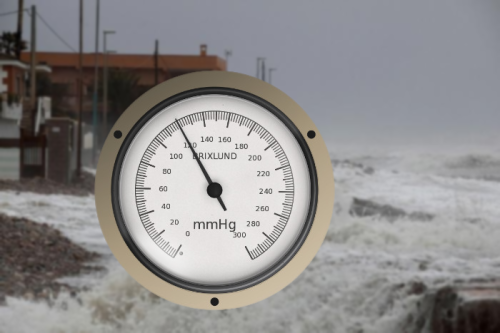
120 mmHg
